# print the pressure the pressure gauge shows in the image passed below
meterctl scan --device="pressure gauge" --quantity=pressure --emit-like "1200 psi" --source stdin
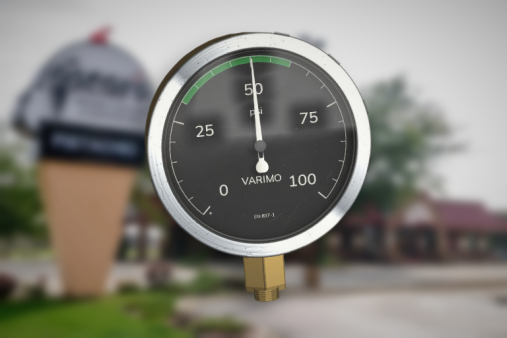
50 psi
